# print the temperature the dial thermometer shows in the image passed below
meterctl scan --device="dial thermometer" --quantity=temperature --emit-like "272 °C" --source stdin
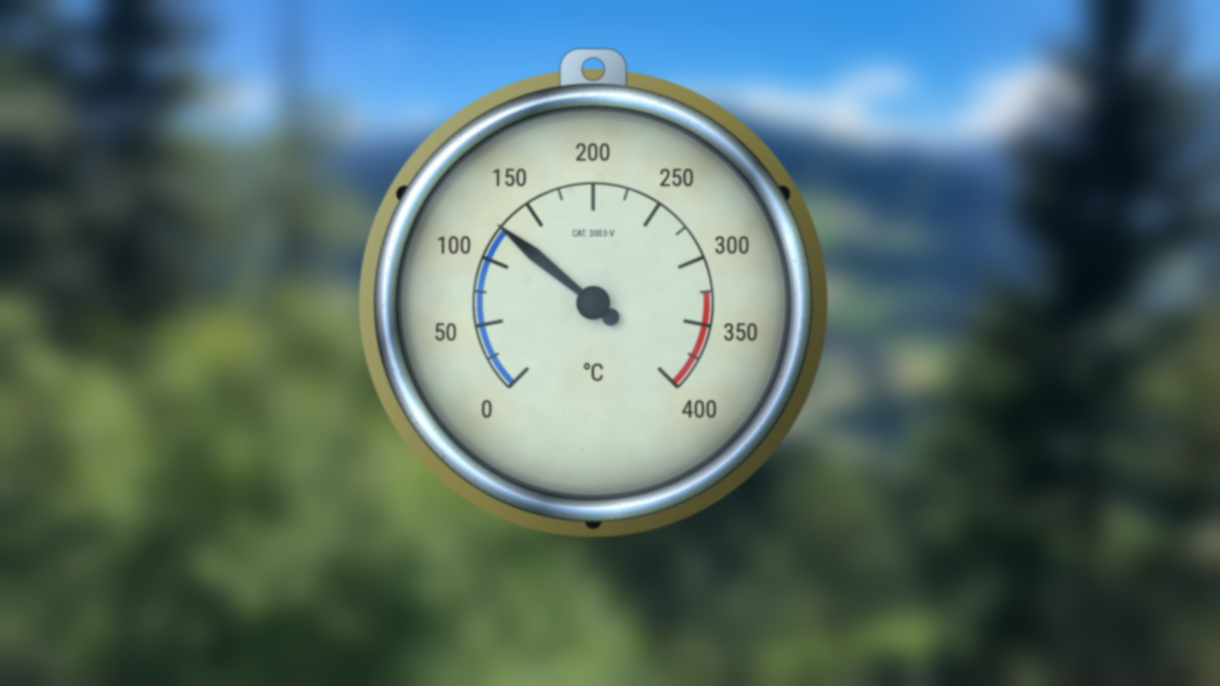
125 °C
